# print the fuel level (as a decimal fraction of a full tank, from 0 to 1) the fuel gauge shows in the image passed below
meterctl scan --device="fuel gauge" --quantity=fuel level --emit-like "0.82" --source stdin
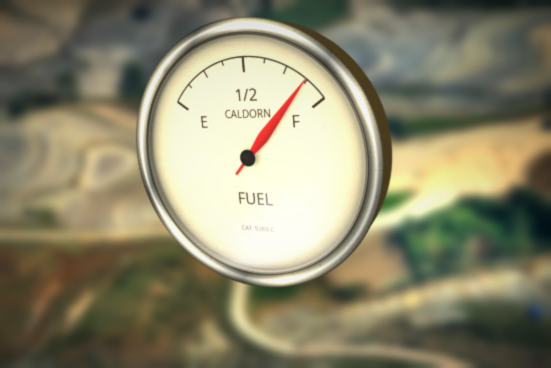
0.875
